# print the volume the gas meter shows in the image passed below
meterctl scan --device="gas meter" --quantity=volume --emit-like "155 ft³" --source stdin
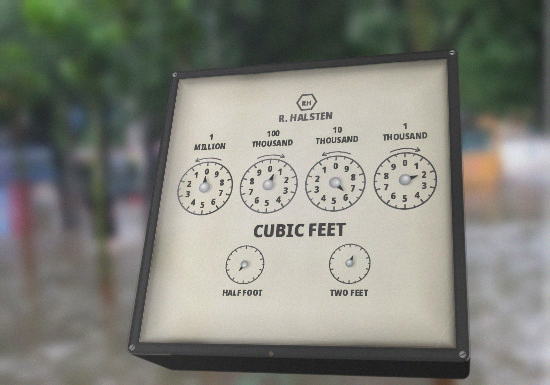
6200 ft³
